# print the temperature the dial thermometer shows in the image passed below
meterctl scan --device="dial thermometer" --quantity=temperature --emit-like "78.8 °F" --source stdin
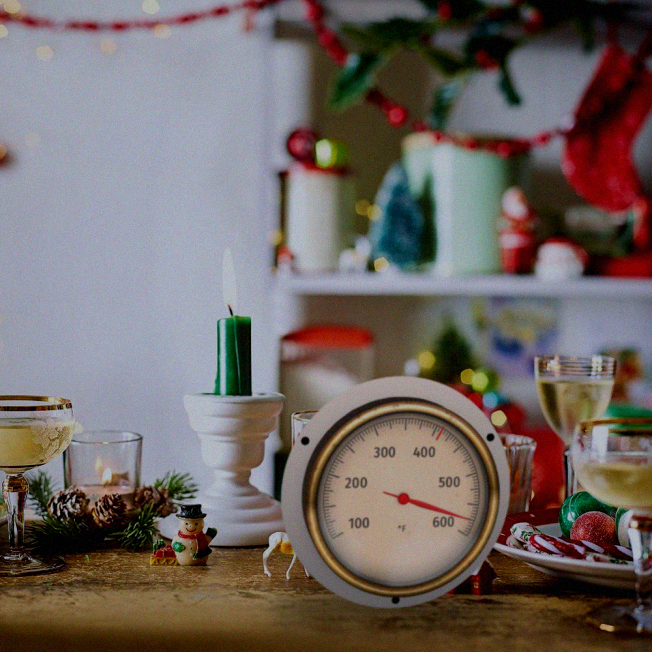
575 °F
